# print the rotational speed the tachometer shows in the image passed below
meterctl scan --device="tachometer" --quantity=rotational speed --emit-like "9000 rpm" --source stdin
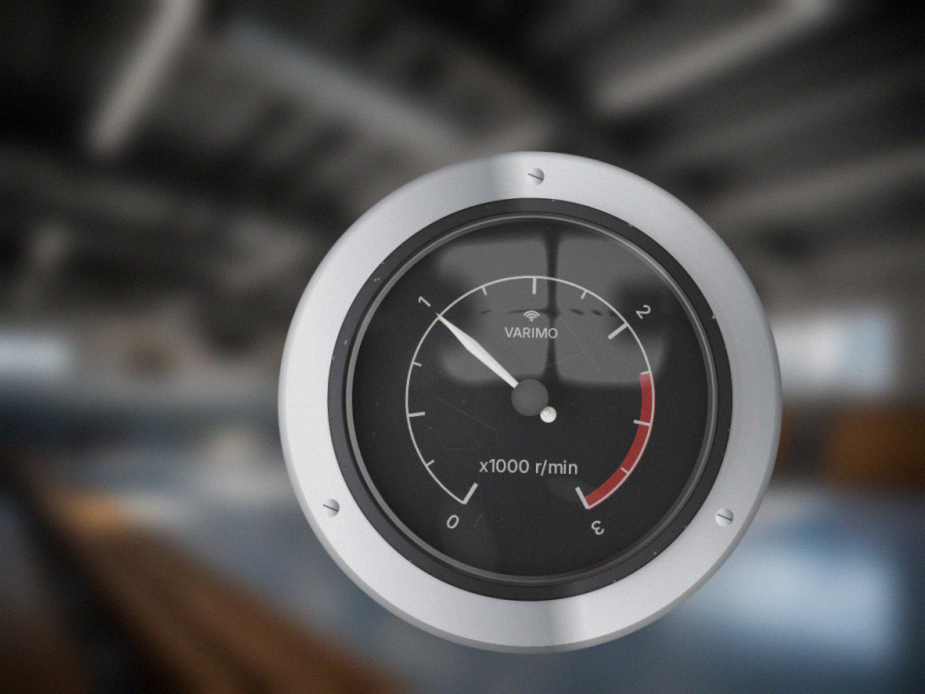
1000 rpm
